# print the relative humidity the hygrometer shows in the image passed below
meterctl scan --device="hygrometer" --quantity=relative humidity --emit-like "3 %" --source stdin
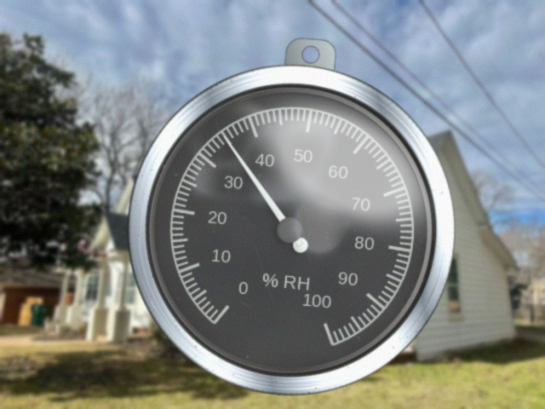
35 %
